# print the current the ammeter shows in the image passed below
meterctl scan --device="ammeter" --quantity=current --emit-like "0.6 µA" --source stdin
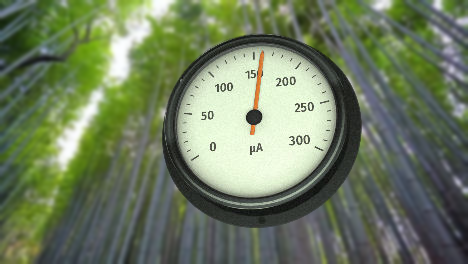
160 µA
